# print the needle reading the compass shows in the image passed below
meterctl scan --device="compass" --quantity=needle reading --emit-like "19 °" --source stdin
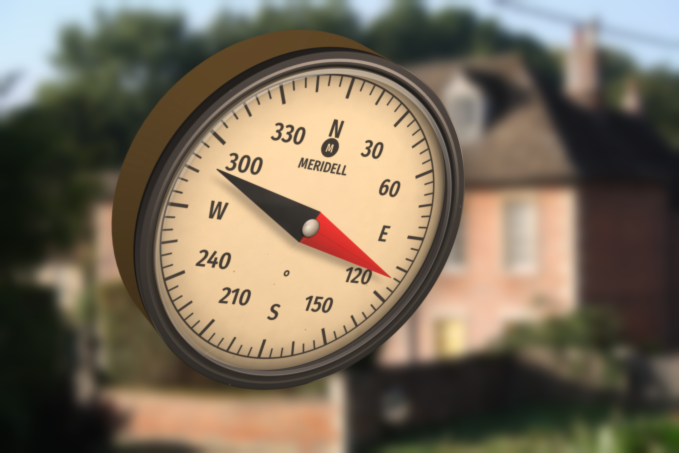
110 °
